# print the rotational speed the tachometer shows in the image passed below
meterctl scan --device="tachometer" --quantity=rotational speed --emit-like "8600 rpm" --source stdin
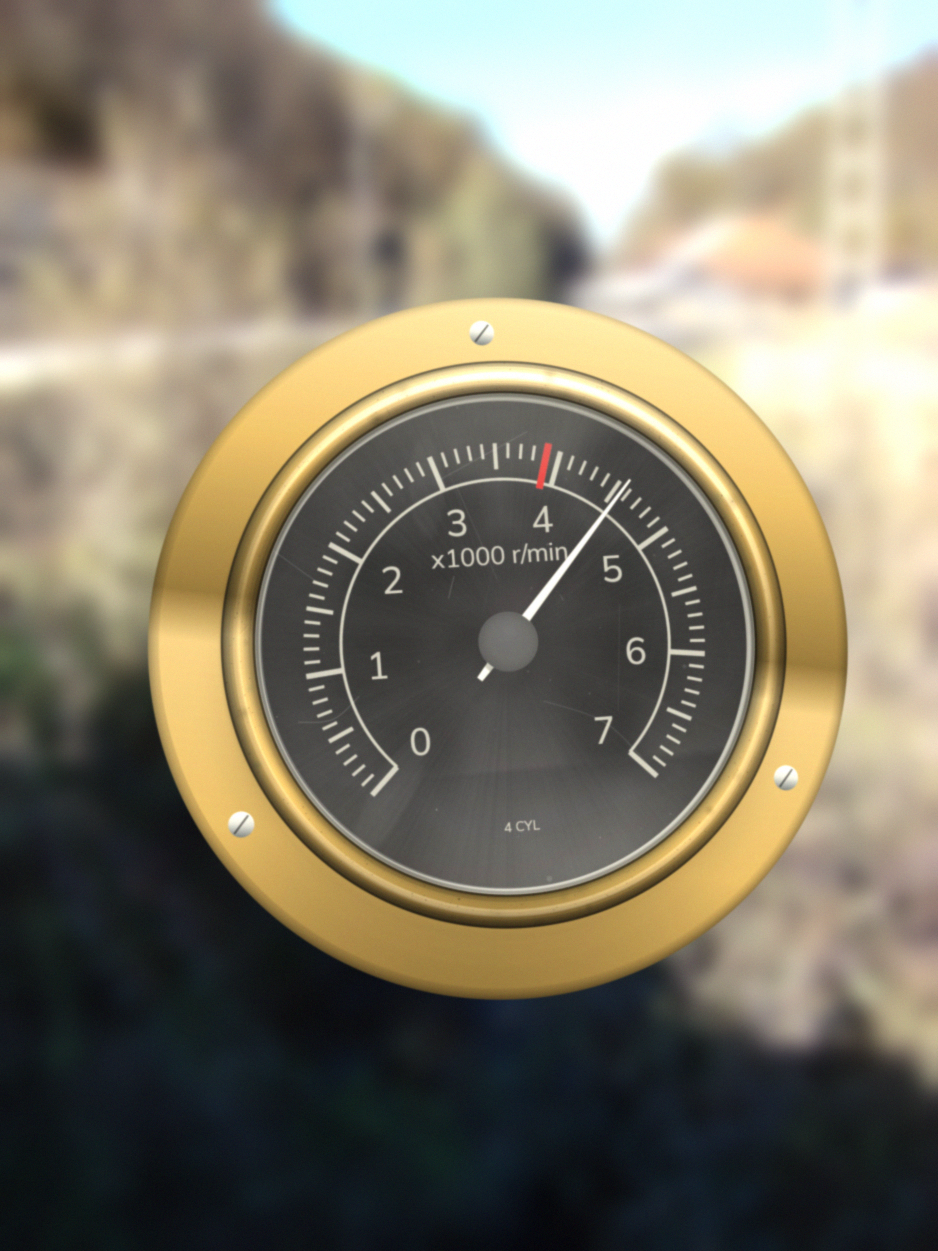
4550 rpm
